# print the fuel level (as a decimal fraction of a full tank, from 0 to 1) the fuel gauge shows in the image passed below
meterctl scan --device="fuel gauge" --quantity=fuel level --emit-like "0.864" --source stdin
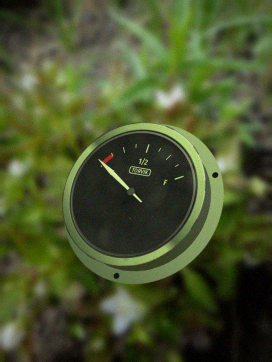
0
